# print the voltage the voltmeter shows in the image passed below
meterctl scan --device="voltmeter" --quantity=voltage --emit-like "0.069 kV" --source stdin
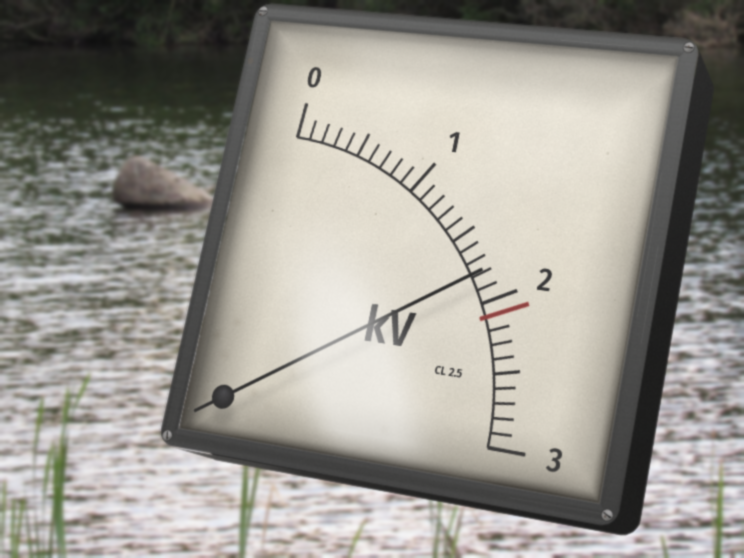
1.8 kV
